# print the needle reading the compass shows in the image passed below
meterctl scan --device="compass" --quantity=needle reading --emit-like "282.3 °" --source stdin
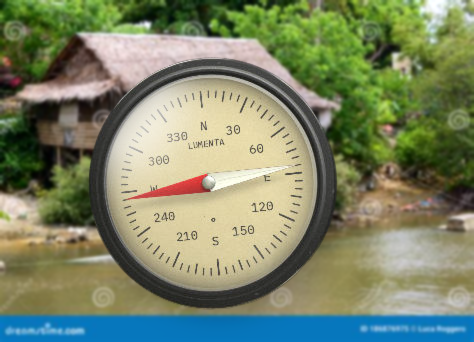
265 °
